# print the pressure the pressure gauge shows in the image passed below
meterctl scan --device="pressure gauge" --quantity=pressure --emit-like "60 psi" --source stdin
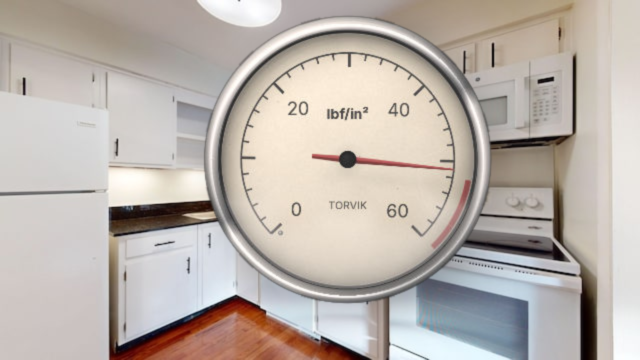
51 psi
